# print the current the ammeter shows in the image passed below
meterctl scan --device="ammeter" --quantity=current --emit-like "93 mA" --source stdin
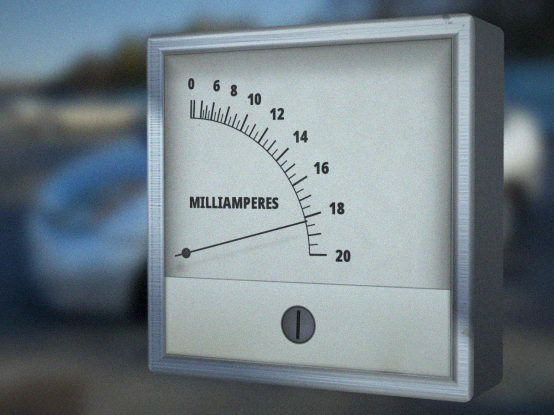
18.25 mA
